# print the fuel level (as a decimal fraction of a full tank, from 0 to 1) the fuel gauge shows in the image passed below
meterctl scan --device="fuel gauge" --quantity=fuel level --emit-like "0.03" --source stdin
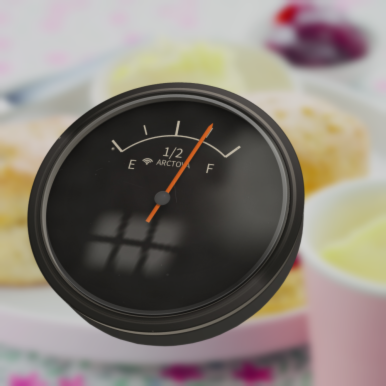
0.75
